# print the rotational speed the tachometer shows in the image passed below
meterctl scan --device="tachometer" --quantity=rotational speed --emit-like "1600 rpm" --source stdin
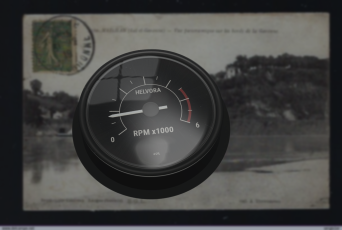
750 rpm
